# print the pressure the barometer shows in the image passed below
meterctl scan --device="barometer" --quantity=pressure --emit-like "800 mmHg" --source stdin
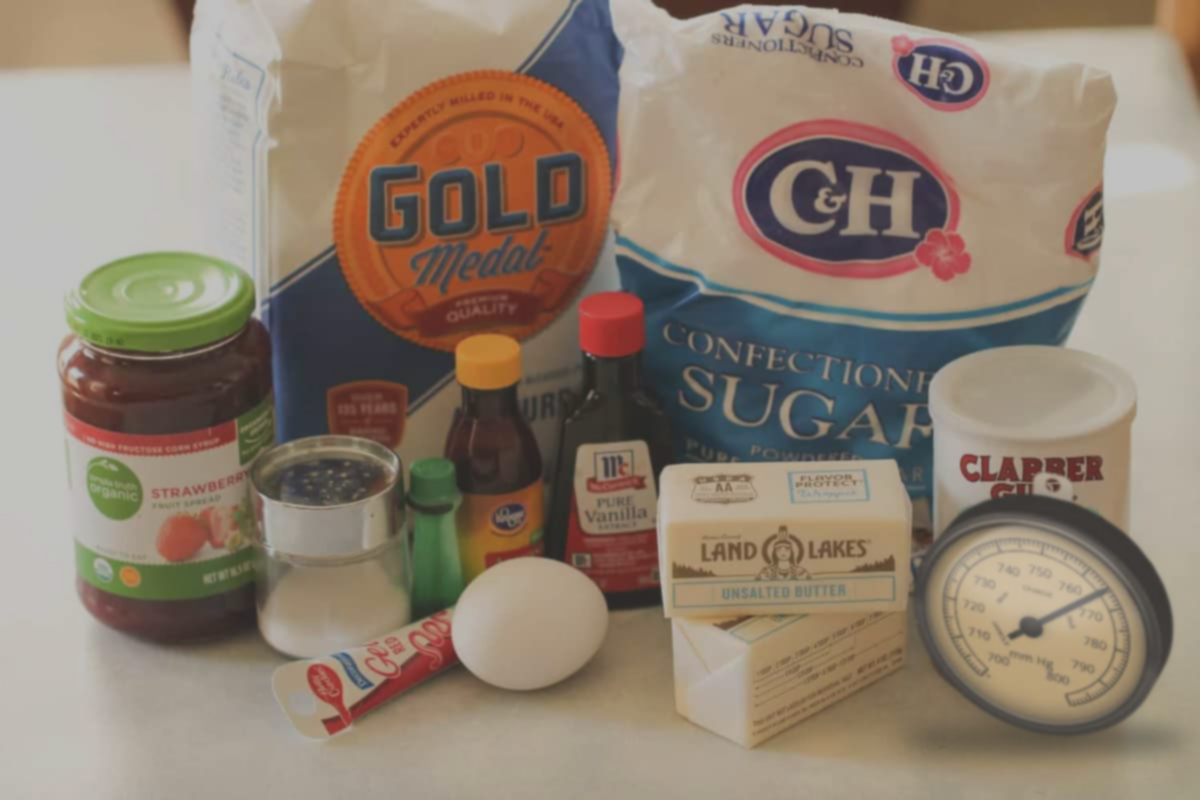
765 mmHg
